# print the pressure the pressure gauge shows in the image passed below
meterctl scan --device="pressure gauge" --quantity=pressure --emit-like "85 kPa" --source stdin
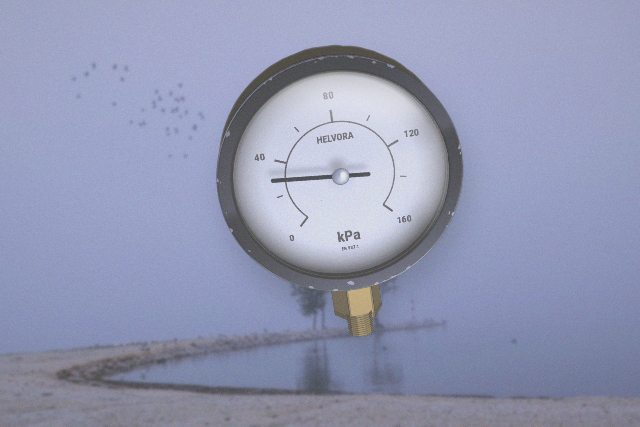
30 kPa
